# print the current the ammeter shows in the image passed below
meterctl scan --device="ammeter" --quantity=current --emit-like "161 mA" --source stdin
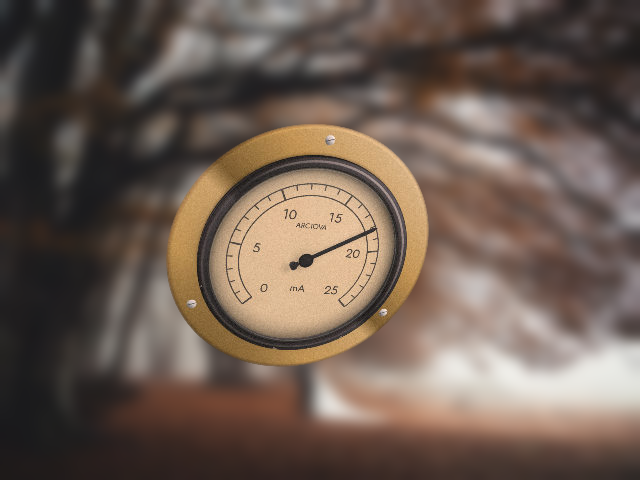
18 mA
